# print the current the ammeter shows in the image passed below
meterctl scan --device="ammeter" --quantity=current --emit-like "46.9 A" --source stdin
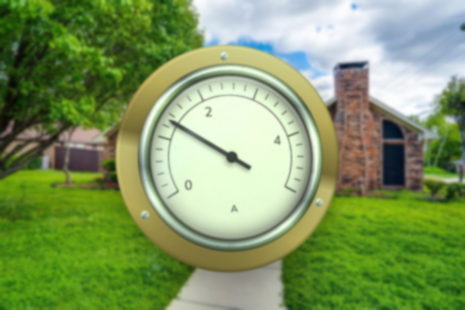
1.3 A
